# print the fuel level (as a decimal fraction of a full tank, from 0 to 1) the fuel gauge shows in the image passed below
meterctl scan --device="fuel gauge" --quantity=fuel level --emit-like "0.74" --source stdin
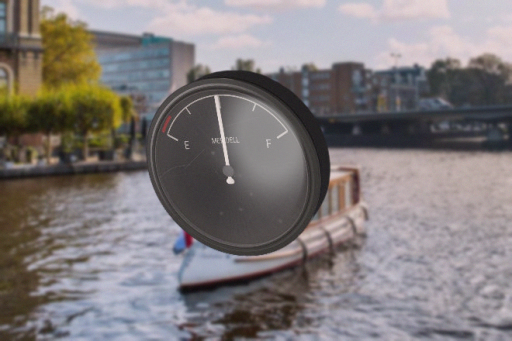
0.5
